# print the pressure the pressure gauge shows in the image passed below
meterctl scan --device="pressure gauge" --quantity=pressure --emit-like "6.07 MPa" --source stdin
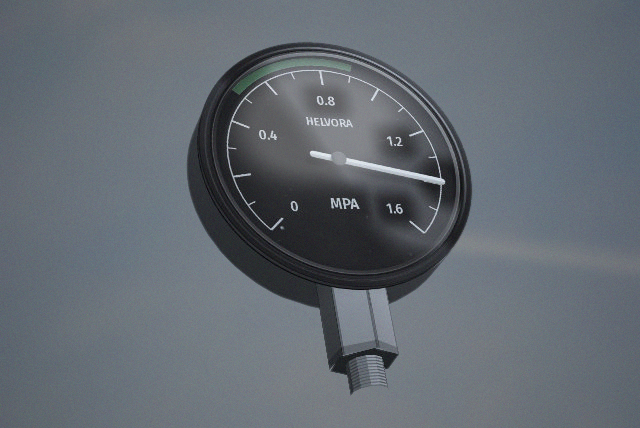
1.4 MPa
